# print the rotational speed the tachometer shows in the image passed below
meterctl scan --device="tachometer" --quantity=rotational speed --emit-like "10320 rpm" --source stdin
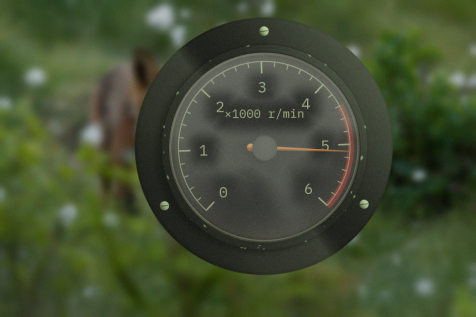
5100 rpm
